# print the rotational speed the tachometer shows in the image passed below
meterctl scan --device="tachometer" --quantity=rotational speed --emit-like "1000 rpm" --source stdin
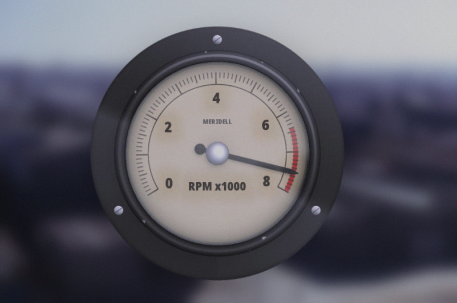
7500 rpm
